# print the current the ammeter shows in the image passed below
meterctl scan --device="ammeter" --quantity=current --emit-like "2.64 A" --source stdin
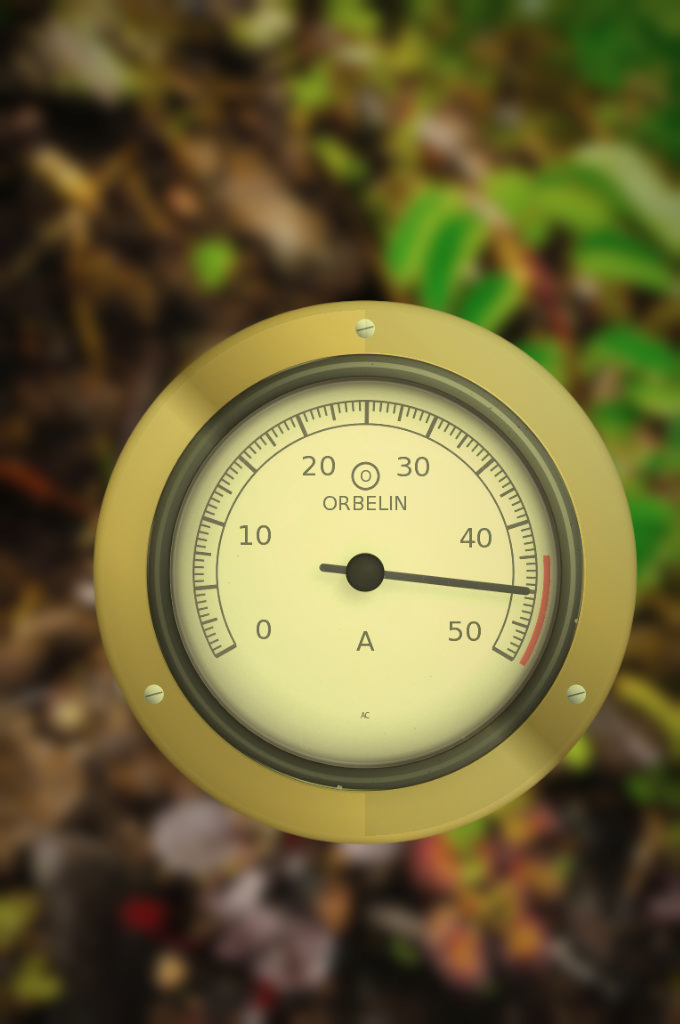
45 A
